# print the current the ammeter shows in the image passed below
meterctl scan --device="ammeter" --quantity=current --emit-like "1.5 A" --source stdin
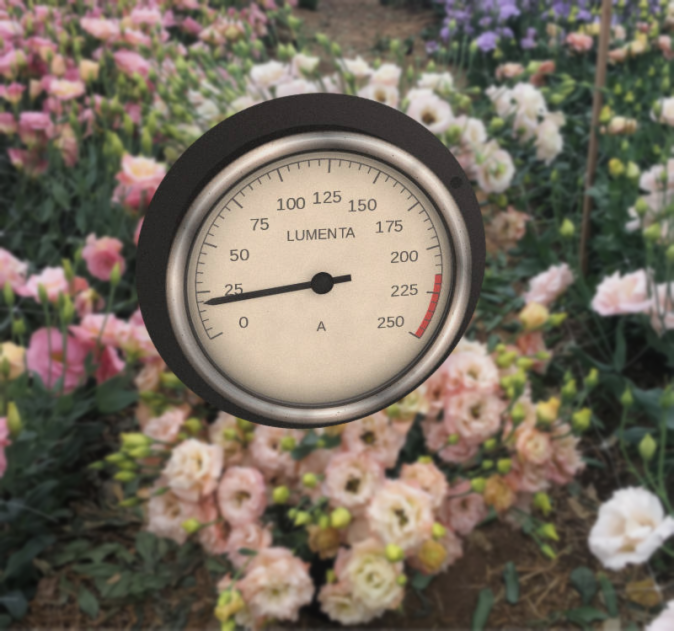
20 A
